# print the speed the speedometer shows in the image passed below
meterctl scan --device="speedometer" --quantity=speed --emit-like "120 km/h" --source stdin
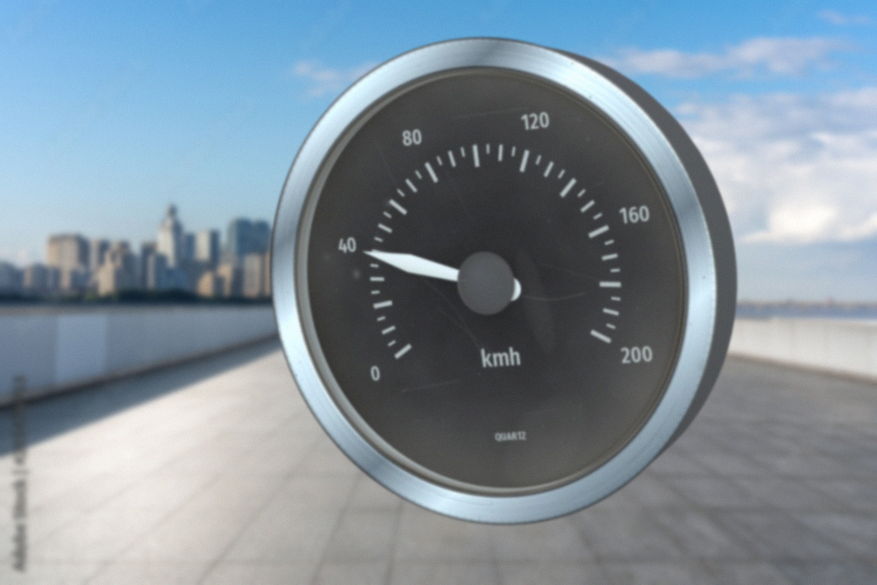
40 km/h
